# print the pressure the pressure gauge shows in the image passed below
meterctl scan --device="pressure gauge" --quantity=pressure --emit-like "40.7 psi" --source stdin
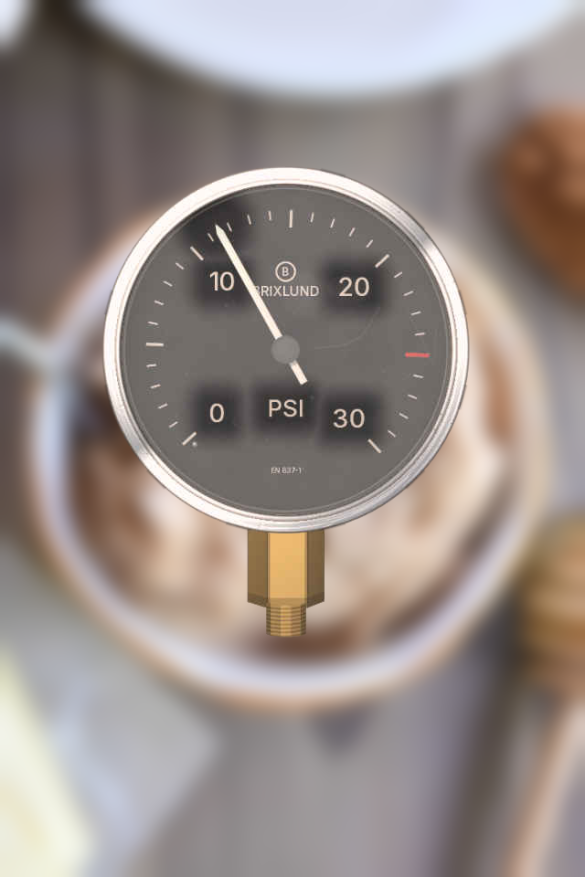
11.5 psi
